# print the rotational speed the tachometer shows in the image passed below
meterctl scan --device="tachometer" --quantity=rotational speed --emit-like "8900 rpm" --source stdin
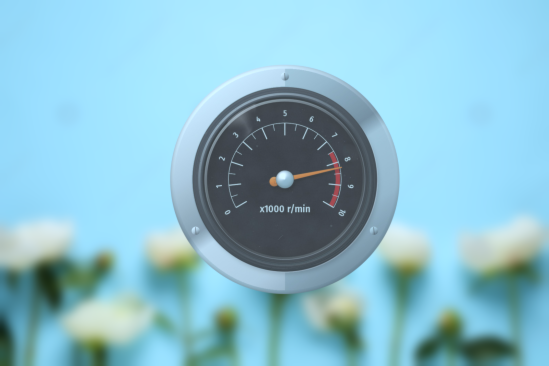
8250 rpm
